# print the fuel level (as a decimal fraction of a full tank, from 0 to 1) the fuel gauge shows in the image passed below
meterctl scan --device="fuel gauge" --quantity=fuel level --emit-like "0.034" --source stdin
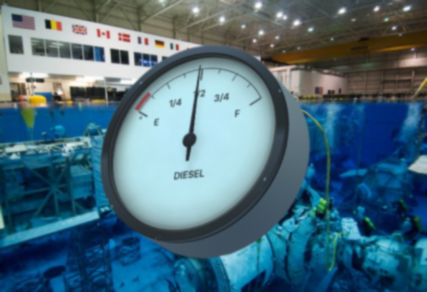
0.5
